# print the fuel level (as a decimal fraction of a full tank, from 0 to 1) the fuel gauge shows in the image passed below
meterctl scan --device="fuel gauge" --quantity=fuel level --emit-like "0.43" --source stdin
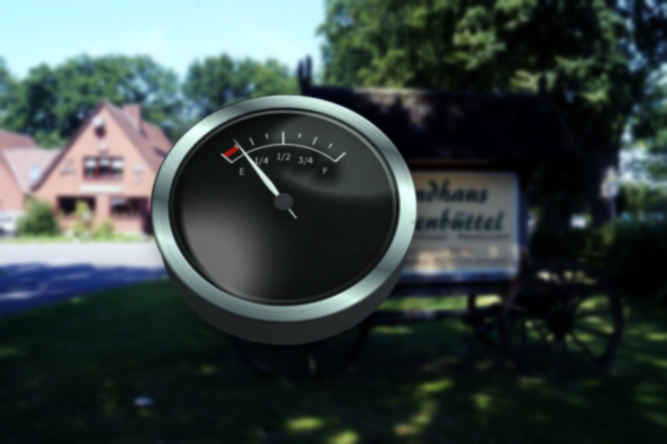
0.125
